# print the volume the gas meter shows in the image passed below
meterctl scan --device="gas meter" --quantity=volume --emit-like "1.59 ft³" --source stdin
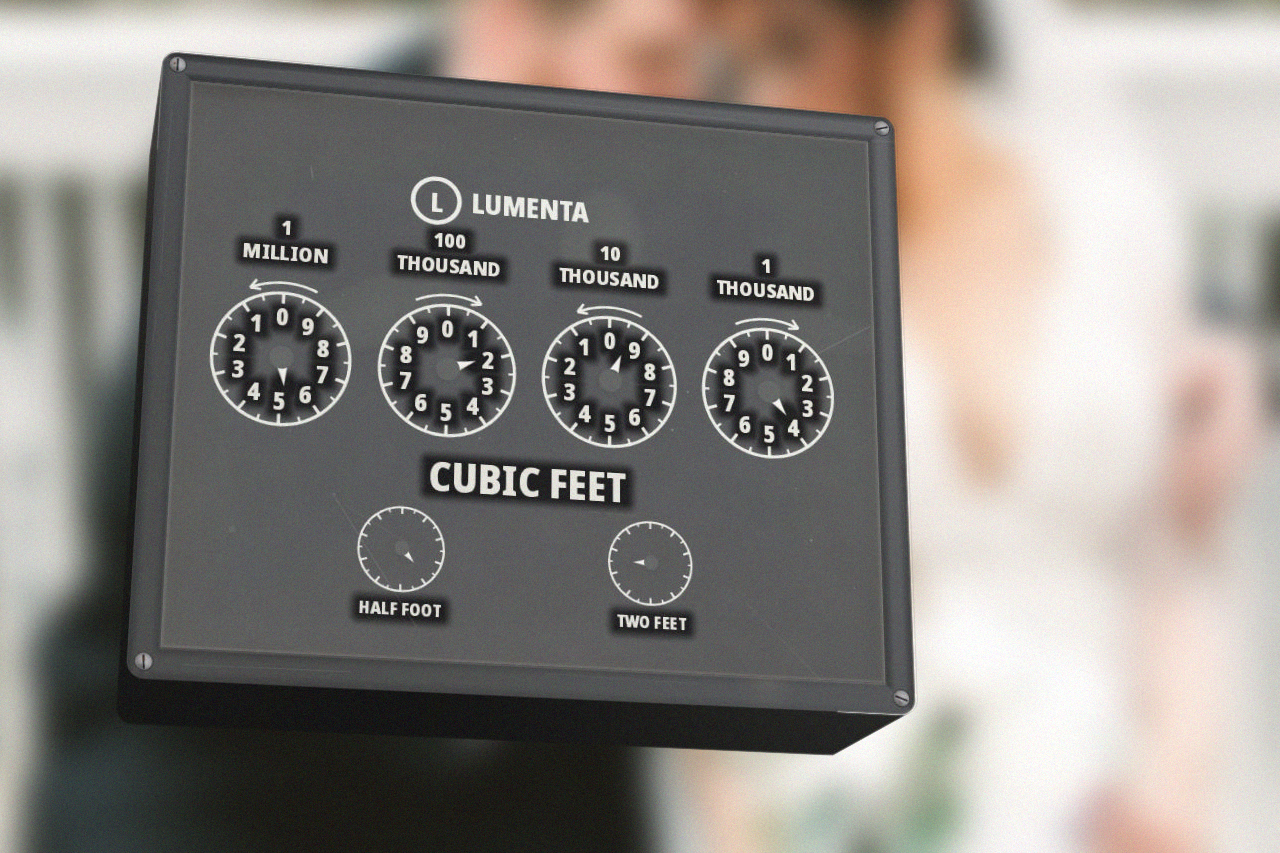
519400 ft³
